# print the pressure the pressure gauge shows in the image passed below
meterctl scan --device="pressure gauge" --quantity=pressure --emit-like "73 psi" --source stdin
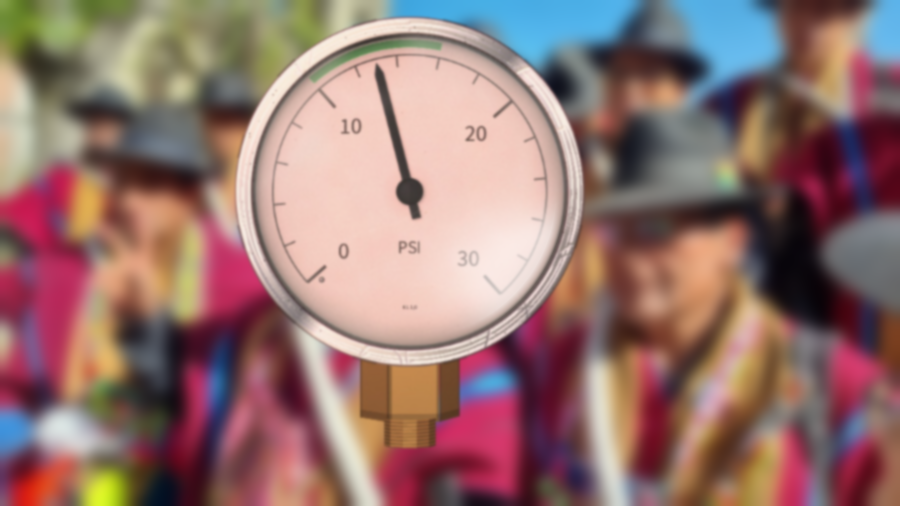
13 psi
